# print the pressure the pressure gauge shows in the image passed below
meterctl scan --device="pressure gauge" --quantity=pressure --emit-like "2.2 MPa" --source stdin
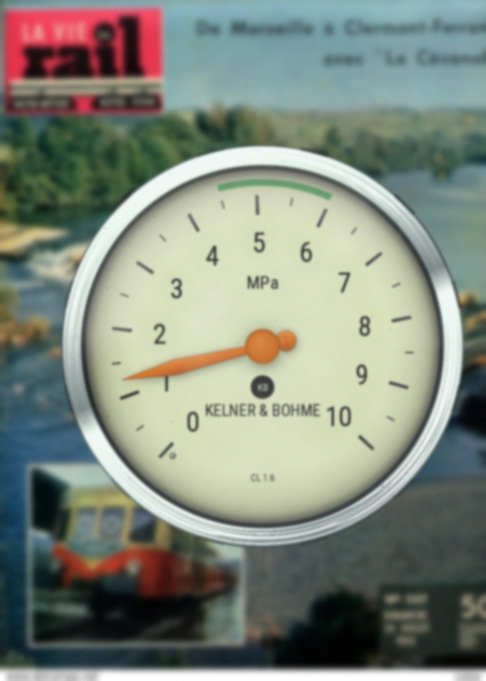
1.25 MPa
